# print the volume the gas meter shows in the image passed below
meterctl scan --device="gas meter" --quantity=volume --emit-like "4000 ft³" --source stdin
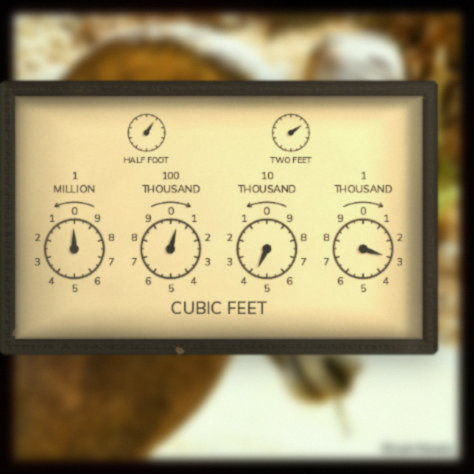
4300 ft³
